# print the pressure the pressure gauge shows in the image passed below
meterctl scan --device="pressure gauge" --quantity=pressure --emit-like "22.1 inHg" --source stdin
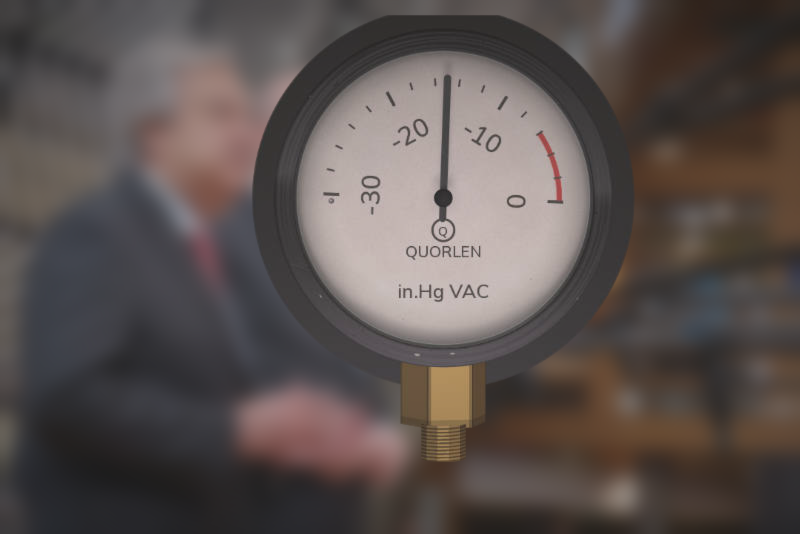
-15 inHg
